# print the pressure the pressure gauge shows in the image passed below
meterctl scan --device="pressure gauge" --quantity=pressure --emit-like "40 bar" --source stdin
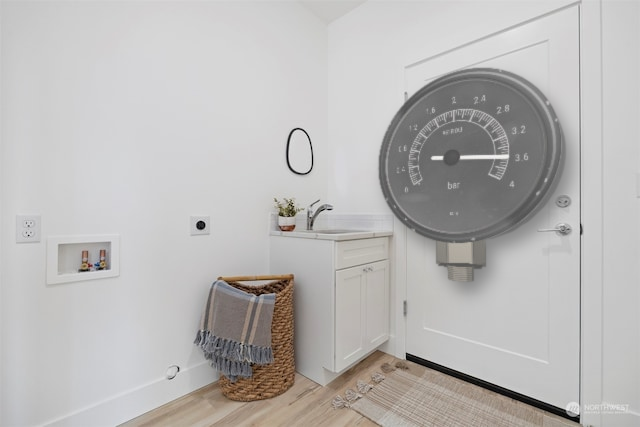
3.6 bar
